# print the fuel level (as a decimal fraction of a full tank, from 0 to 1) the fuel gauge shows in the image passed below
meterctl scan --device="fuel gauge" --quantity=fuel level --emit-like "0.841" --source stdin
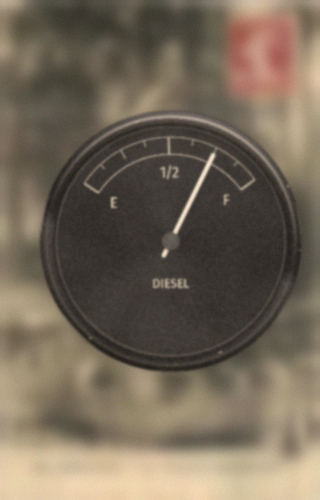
0.75
